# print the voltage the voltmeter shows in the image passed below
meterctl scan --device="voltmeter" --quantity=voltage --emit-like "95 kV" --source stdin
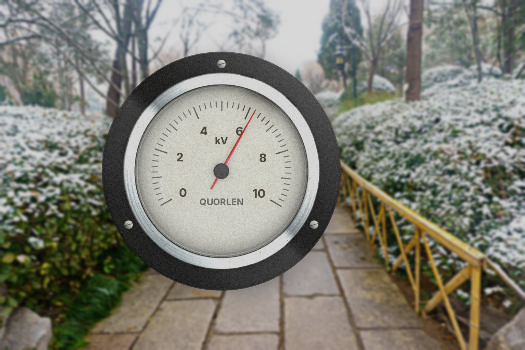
6.2 kV
